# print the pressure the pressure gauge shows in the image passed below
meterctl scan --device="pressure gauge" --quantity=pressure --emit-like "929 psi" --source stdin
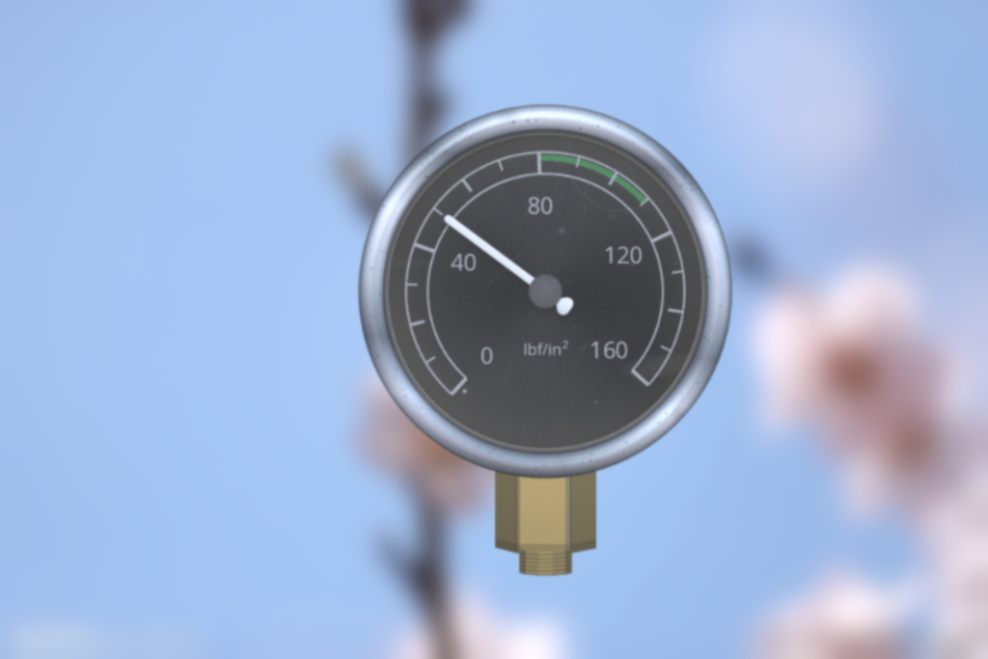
50 psi
